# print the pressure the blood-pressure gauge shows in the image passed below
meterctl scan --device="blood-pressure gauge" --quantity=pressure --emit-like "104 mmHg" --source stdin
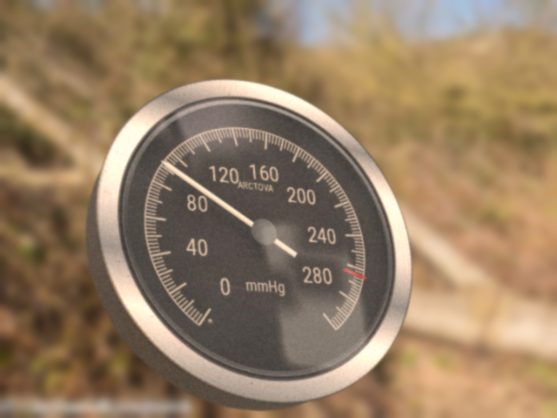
90 mmHg
